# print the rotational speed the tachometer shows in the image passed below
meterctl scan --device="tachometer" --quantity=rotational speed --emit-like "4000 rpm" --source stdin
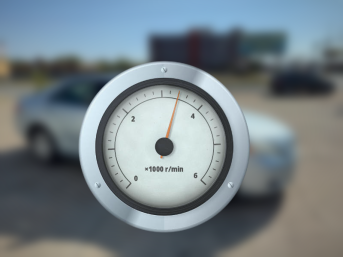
3400 rpm
